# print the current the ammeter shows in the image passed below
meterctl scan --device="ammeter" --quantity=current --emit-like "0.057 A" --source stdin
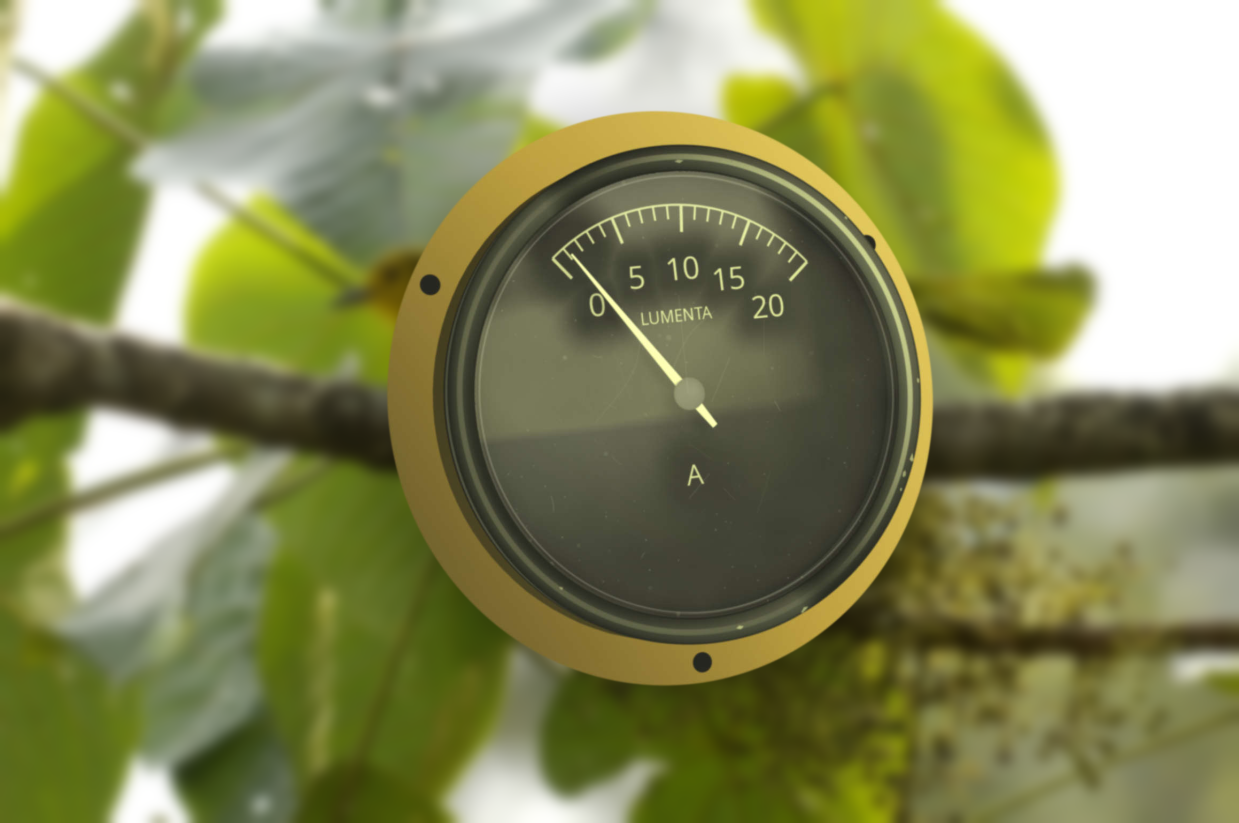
1 A
